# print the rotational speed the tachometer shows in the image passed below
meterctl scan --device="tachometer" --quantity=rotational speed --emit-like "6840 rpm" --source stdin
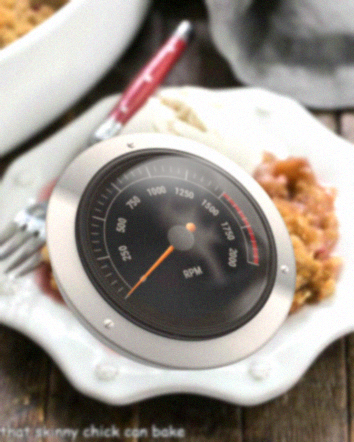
0 rpm
